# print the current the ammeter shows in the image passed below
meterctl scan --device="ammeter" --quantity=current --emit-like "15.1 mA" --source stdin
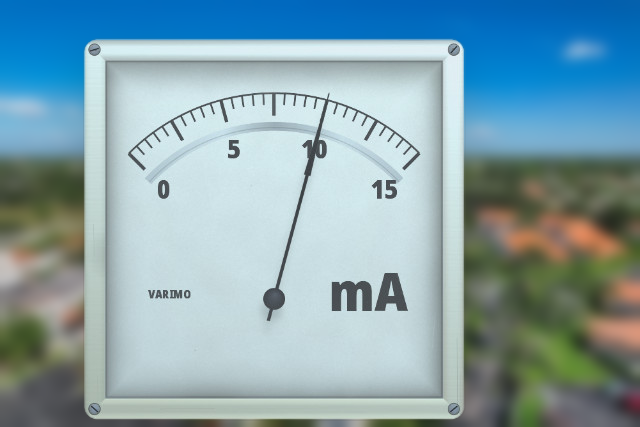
10 mA
